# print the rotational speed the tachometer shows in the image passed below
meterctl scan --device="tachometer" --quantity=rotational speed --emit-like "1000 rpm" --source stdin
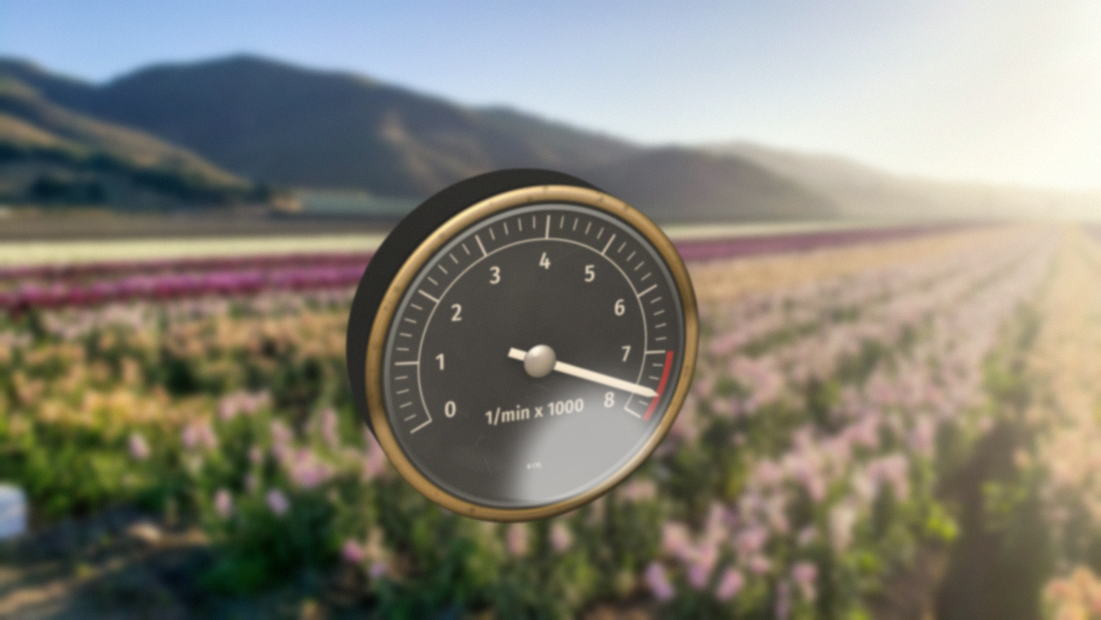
7600 rpm
